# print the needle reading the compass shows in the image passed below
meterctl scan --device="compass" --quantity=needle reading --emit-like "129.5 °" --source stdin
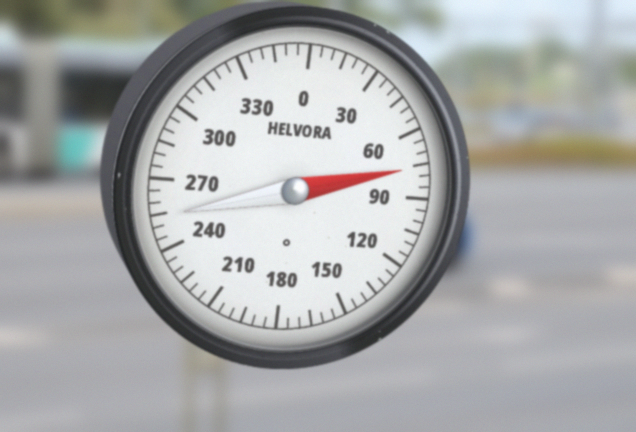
75 °
